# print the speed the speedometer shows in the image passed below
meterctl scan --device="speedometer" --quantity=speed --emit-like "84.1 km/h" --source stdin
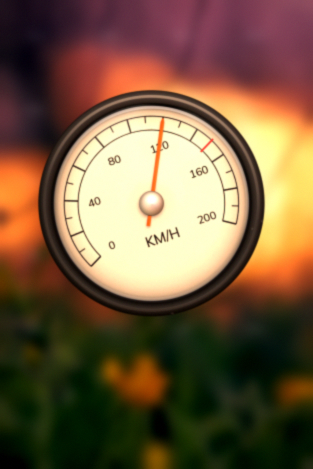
120 km/h
